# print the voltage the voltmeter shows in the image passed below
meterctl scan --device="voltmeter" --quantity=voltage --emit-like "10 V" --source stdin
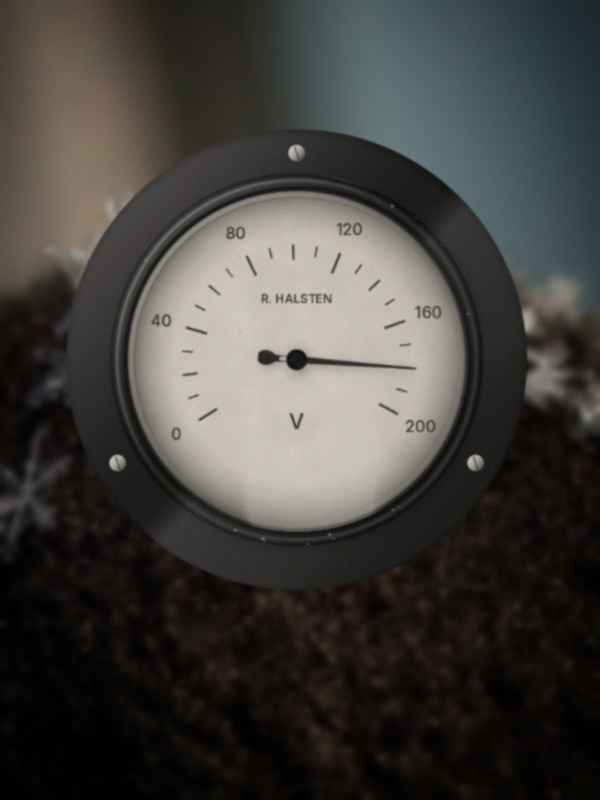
180 V
